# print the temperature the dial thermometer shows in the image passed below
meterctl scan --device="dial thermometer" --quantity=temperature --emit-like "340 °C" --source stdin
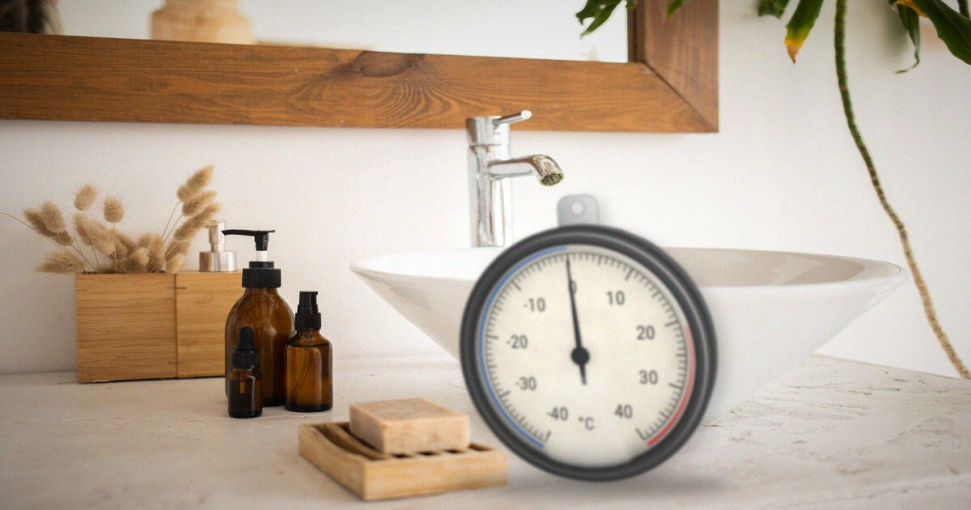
0 °C
